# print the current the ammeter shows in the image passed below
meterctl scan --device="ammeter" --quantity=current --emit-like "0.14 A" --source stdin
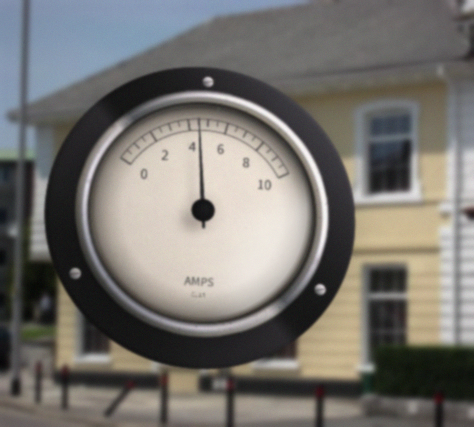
4.5 A
